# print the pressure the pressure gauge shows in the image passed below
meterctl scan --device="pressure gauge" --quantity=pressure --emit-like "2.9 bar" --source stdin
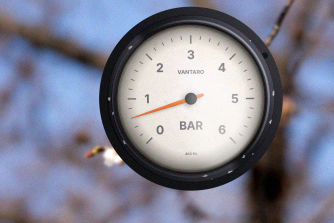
0.6 bar
